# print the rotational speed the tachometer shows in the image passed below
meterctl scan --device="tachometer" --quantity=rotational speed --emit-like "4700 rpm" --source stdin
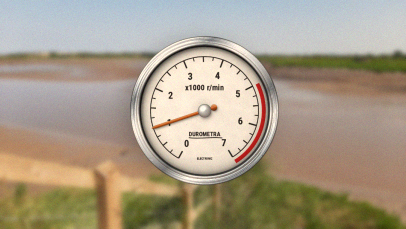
1000 rpm
